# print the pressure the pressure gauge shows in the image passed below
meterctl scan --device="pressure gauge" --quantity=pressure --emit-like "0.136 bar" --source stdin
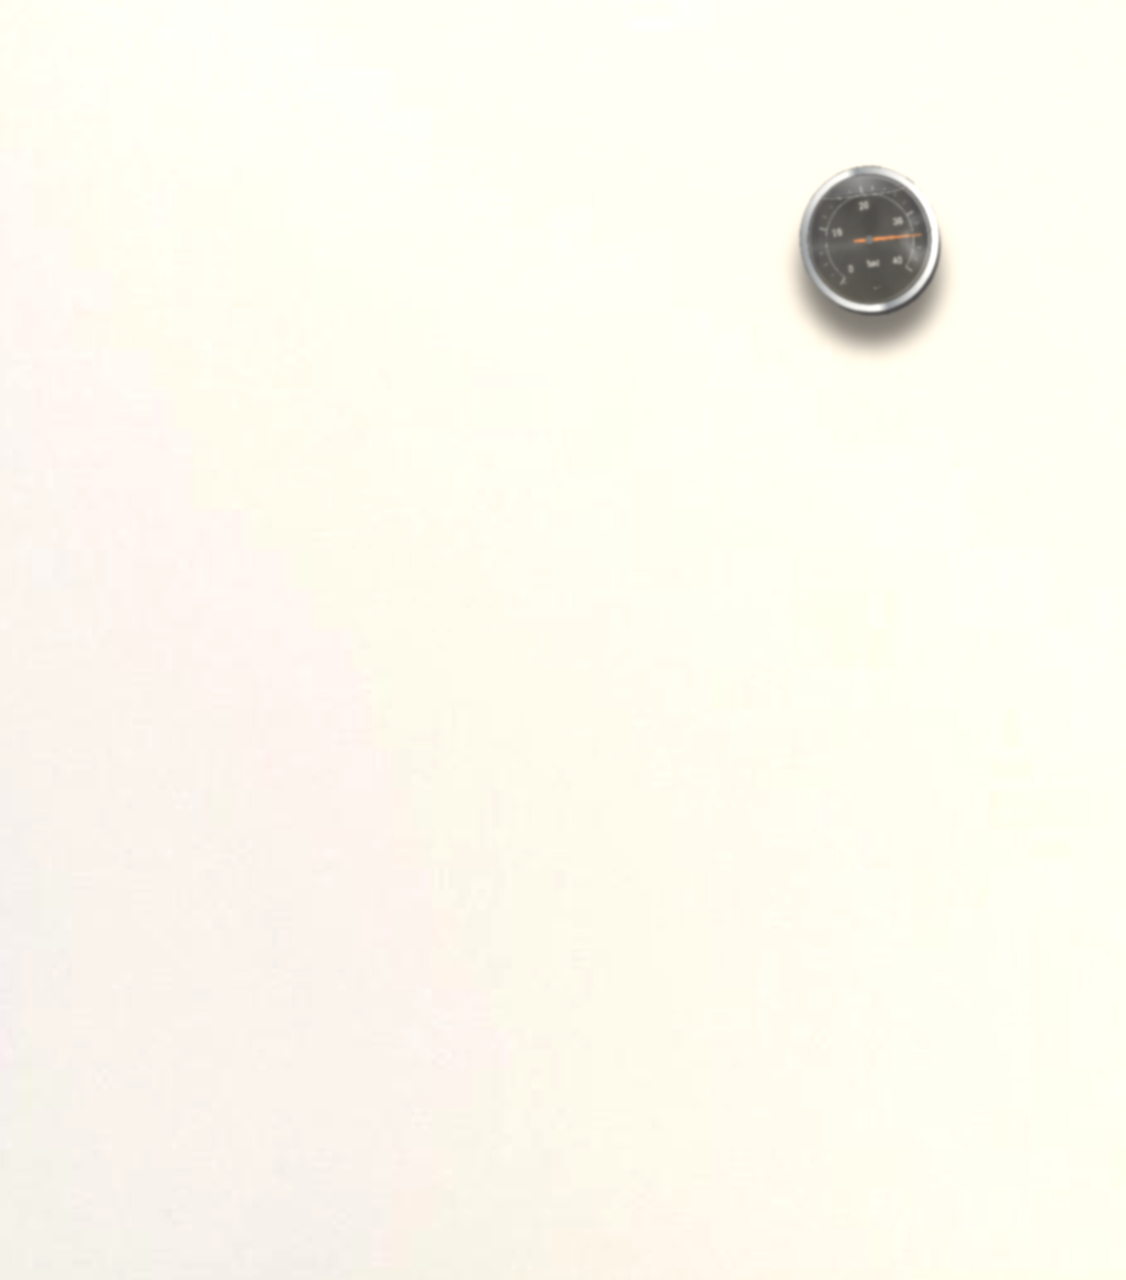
34 bar
